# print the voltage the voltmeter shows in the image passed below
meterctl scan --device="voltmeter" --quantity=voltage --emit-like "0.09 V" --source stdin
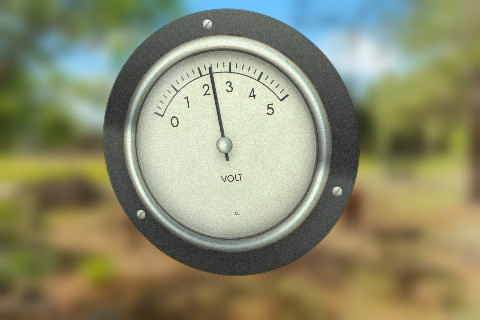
2.4 V
